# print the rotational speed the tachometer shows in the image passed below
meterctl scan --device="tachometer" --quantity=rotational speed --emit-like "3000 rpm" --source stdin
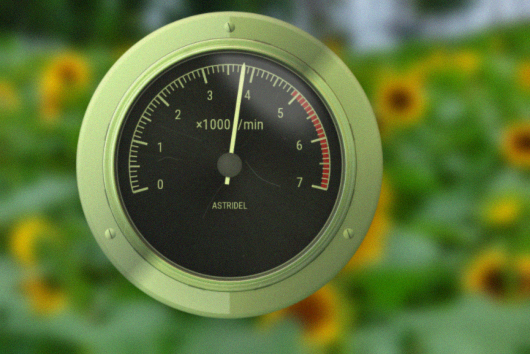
3800 rpm
